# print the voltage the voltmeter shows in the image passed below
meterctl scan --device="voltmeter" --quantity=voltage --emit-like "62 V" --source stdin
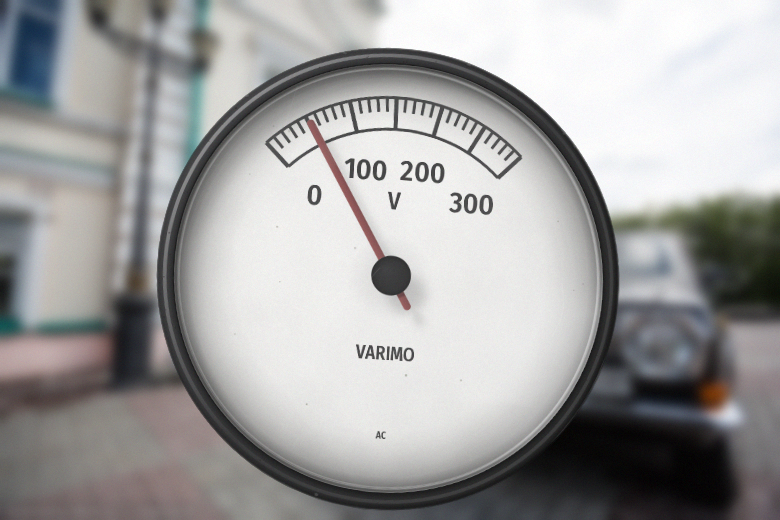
50 V
